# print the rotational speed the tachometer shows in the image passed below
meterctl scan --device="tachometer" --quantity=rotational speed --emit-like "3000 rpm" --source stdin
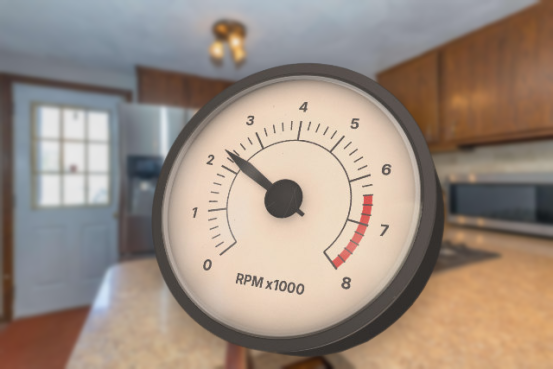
2300 rpm
